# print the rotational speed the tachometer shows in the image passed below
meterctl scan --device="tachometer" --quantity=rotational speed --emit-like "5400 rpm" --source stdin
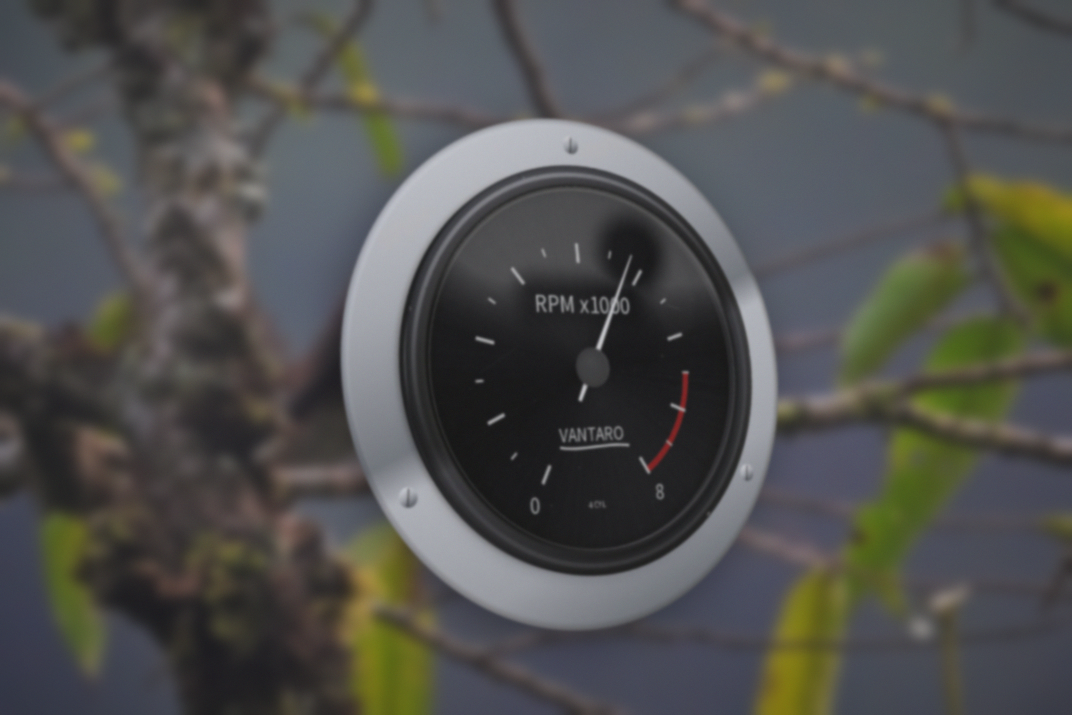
4750 rpm
